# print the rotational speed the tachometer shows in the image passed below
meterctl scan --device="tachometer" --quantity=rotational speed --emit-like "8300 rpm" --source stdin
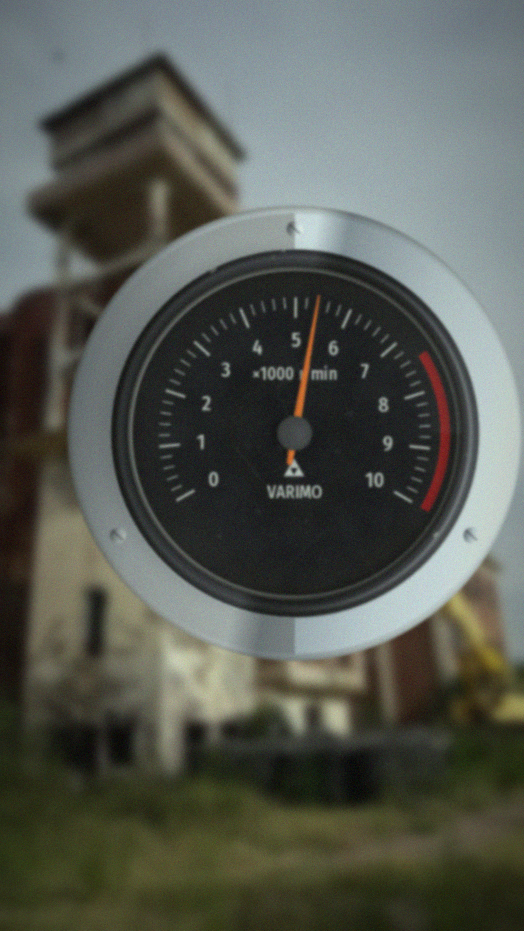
5400 rpm
